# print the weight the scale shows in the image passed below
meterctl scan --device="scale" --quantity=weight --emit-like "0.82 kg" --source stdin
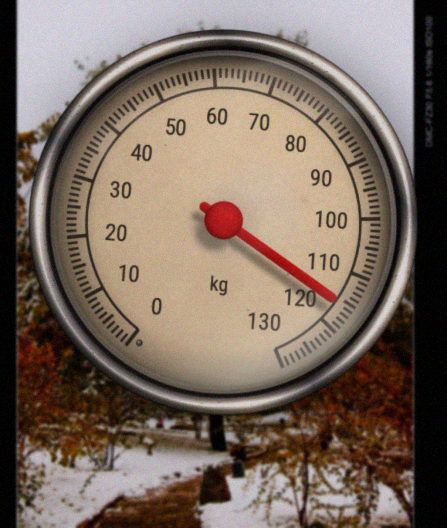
116 kg
